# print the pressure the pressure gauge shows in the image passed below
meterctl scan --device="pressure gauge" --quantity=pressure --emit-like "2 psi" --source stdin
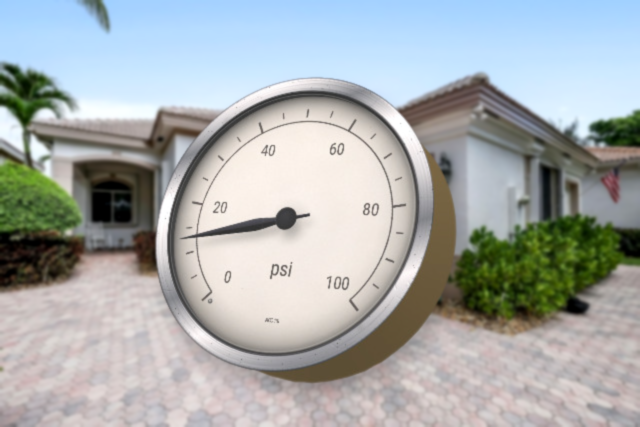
12.5 psi
